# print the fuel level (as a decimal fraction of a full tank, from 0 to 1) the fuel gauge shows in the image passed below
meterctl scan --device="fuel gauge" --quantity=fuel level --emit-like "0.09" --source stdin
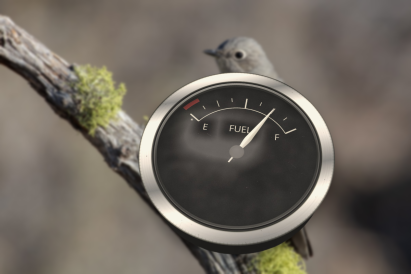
0.75
